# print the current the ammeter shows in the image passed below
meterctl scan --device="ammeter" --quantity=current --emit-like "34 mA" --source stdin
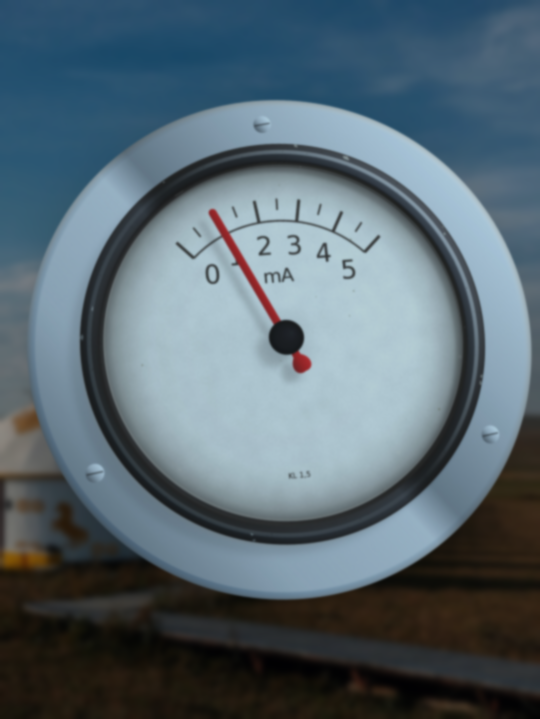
1 mA
